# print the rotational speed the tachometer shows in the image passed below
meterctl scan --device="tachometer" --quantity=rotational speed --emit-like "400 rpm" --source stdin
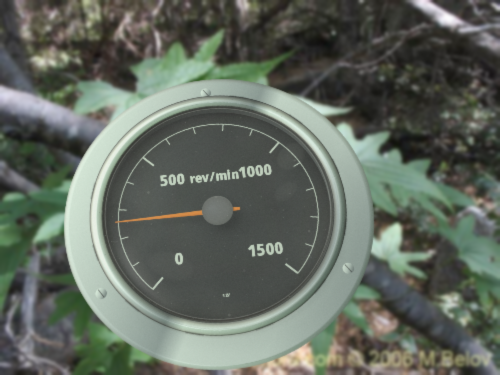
250 rpm
